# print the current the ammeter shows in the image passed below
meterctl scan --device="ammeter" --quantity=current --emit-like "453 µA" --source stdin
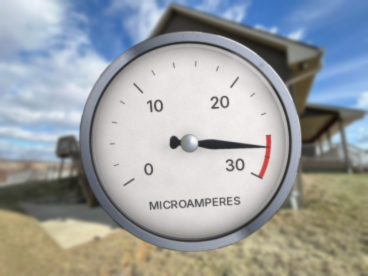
27 µA
